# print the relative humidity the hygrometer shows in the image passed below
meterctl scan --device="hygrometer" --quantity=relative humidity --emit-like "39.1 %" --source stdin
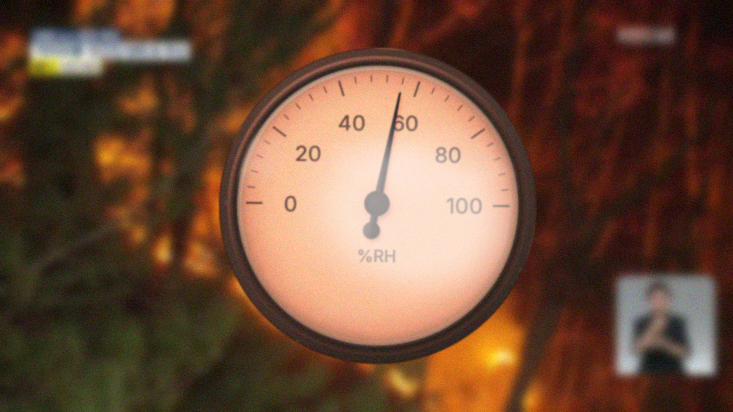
56 %
